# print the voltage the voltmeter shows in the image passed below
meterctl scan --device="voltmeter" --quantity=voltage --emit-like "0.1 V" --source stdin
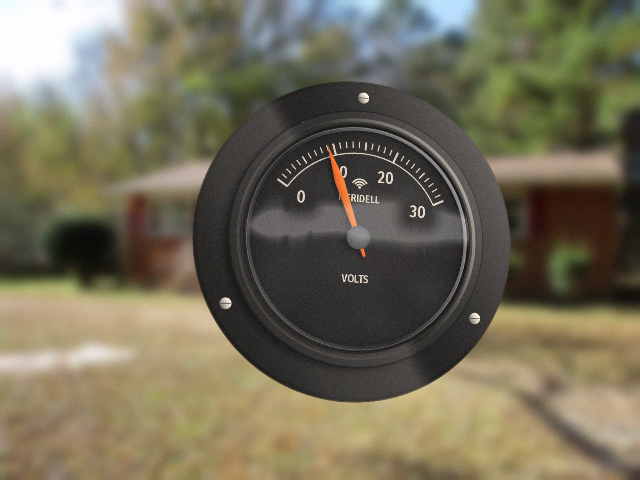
9 V
